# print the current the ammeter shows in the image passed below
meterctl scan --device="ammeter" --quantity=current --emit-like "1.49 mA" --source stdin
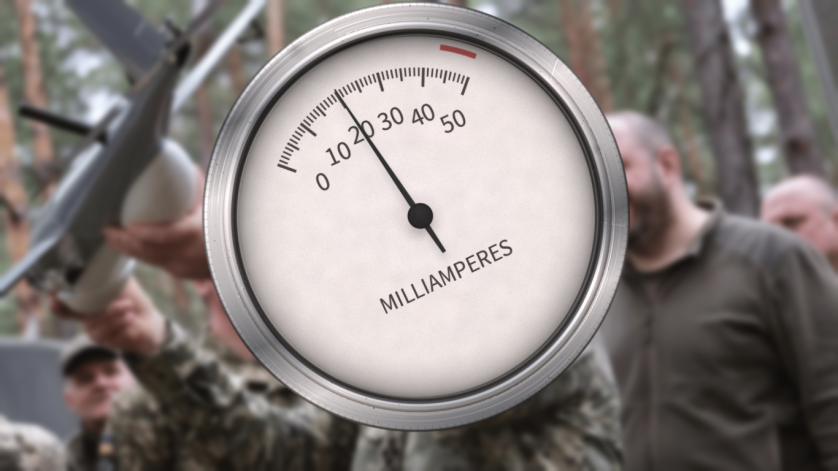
20 mA
